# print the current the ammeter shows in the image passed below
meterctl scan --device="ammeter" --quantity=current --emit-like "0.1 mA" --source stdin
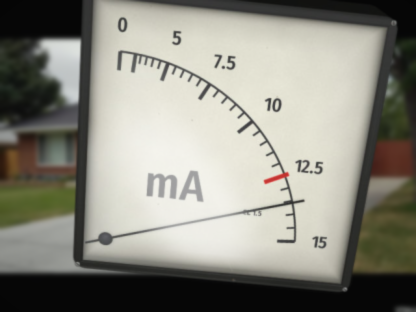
13.5 mA
